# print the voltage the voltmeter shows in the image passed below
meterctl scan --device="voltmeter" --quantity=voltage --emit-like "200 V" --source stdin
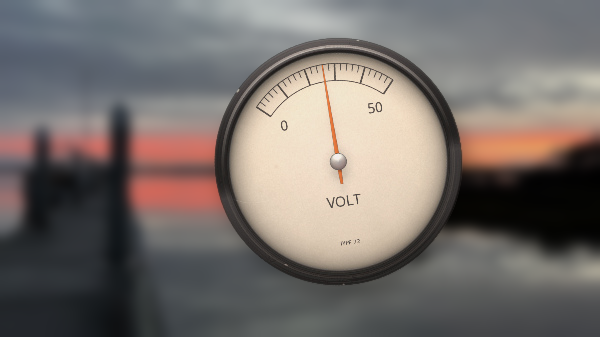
26 V
